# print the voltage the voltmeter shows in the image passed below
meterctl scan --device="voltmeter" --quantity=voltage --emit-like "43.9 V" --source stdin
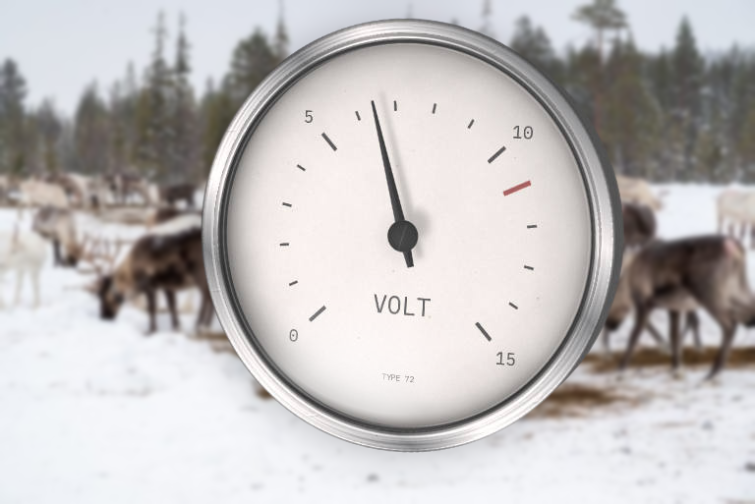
6.5 V
